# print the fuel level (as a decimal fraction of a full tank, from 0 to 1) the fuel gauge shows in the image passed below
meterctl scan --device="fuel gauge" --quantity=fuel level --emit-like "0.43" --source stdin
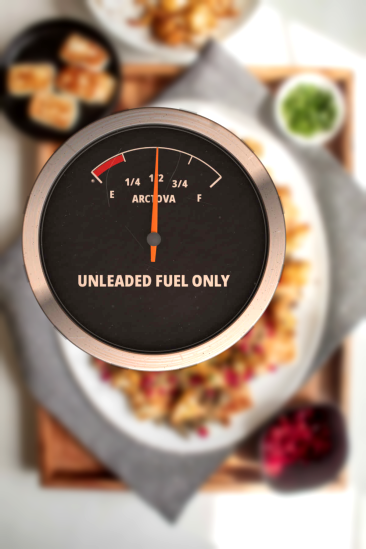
0.5
